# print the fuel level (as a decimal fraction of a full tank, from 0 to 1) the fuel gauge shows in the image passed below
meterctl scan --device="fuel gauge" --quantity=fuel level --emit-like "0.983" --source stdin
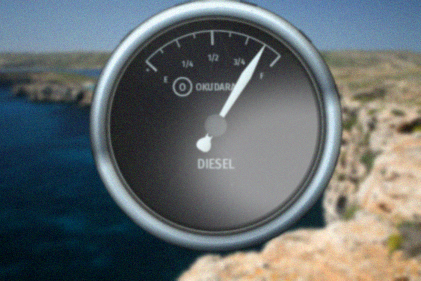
0.875
